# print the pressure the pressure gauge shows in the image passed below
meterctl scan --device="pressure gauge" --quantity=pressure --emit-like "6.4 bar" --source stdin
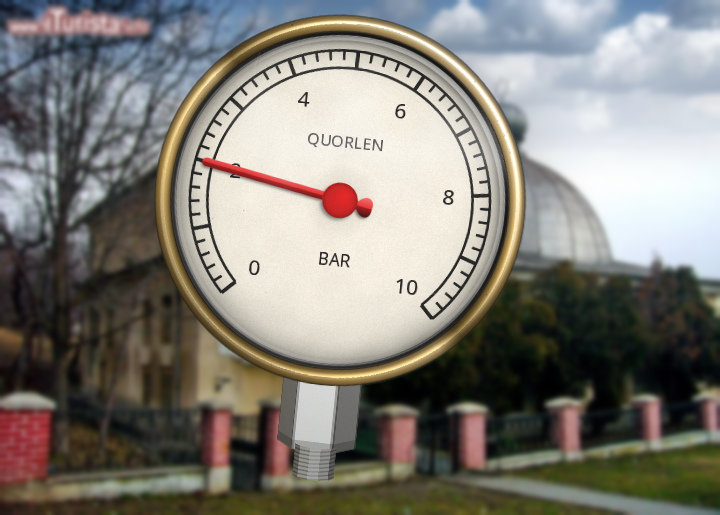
2 bar
